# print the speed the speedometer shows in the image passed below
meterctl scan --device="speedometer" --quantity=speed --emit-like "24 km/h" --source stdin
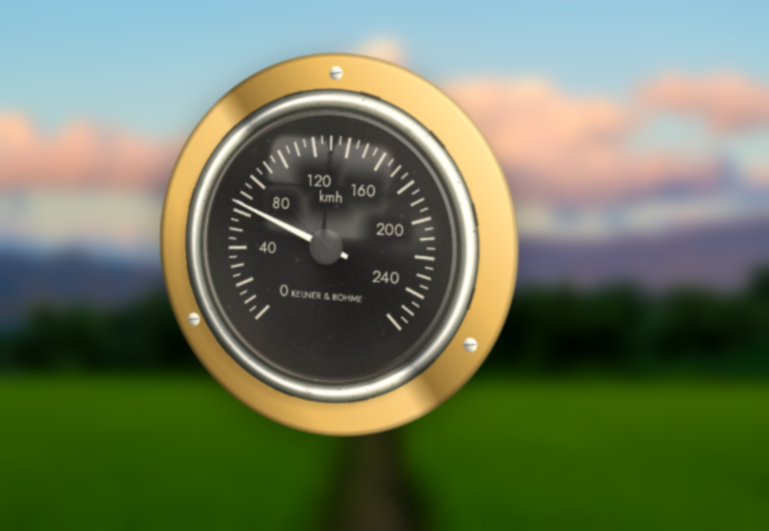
65 km/h
